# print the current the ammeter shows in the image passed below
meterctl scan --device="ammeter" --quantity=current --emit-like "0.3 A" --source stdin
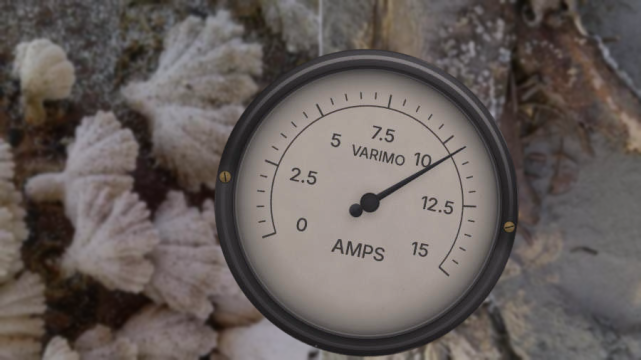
10.5 A
